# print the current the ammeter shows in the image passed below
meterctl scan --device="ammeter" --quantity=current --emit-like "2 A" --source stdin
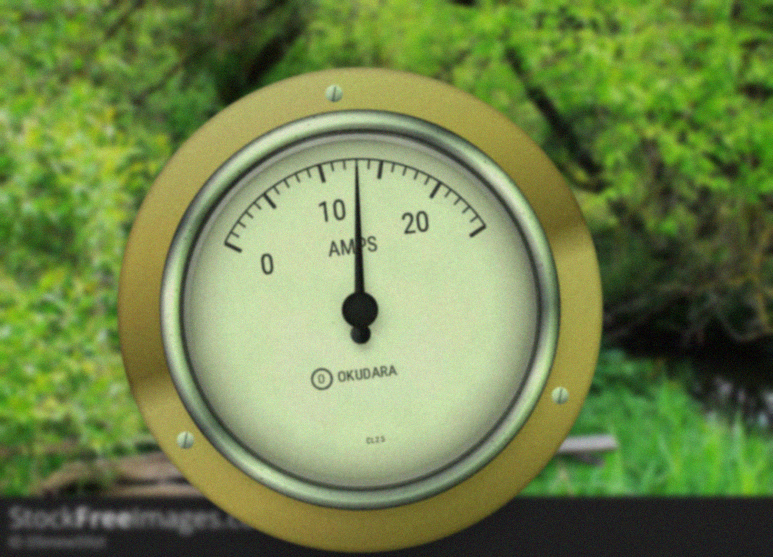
13 A
